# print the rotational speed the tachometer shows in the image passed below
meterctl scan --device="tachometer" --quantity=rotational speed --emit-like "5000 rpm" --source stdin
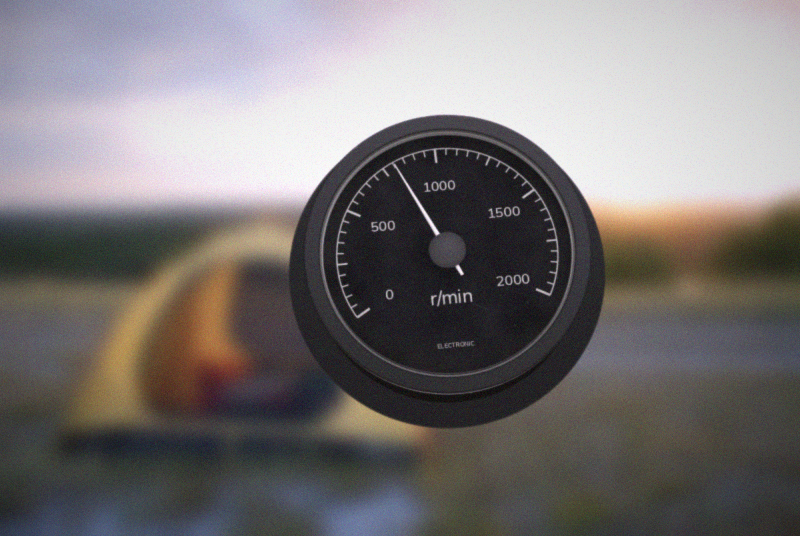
800 rpm
